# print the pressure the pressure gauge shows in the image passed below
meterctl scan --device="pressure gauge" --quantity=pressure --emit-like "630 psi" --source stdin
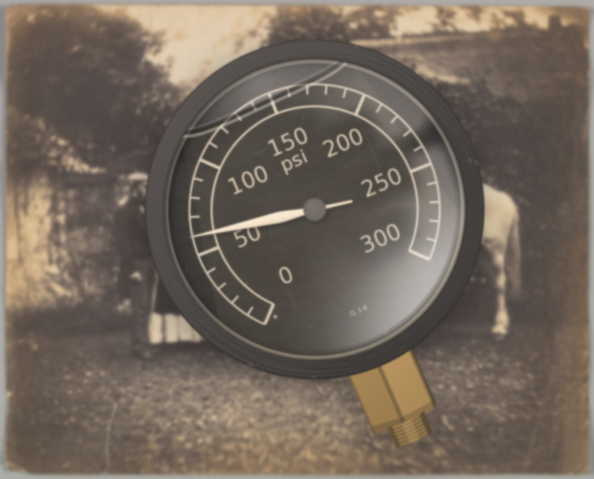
60 psi
